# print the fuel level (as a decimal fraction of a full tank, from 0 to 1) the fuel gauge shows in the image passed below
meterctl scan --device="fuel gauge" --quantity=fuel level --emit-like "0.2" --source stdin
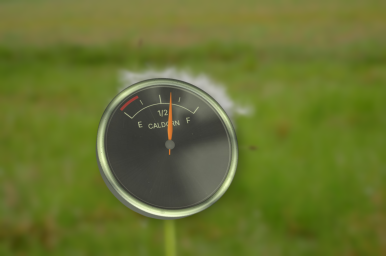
0.625
